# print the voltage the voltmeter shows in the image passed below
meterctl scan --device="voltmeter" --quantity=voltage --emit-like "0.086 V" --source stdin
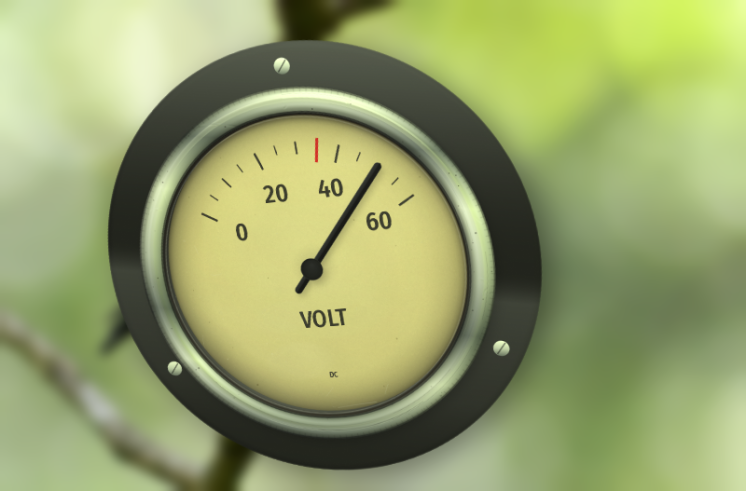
50 V
